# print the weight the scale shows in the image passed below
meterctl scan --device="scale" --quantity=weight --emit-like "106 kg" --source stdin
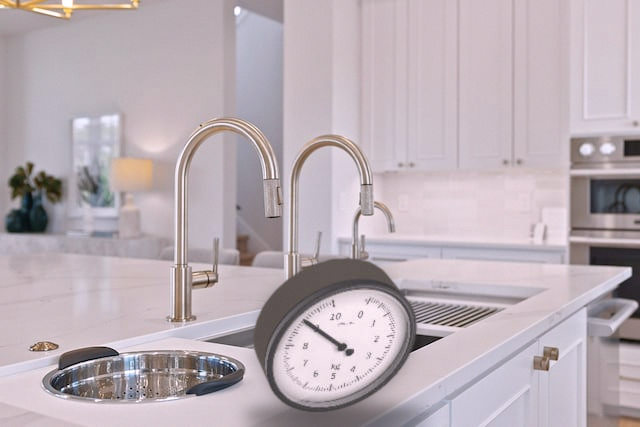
9 kg
